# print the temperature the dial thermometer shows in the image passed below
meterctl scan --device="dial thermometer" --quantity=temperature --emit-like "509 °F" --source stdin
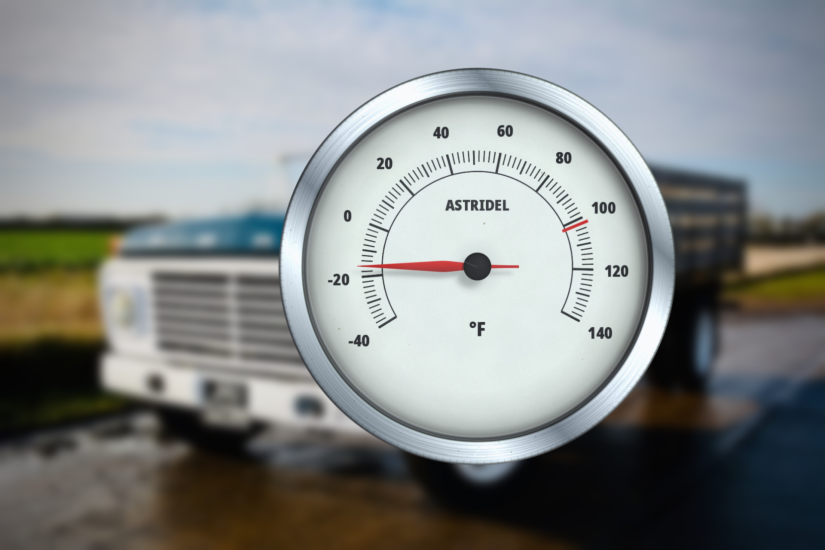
-16 °F
